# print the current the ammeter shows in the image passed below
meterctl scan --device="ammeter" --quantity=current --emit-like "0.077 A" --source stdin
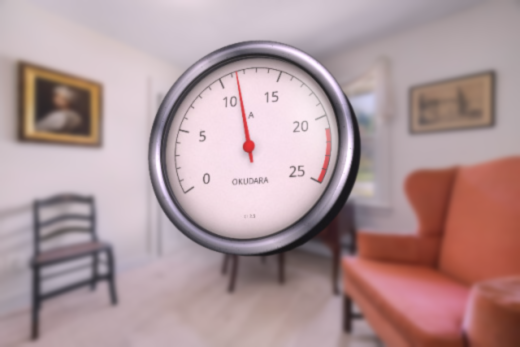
11.5 A
